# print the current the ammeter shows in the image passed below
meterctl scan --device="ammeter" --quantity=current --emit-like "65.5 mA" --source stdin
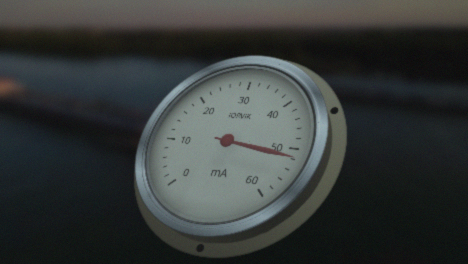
52 mA
